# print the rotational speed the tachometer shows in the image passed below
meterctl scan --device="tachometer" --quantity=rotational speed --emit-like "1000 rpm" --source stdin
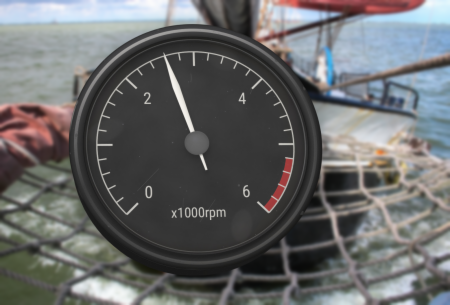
2600 rpm
